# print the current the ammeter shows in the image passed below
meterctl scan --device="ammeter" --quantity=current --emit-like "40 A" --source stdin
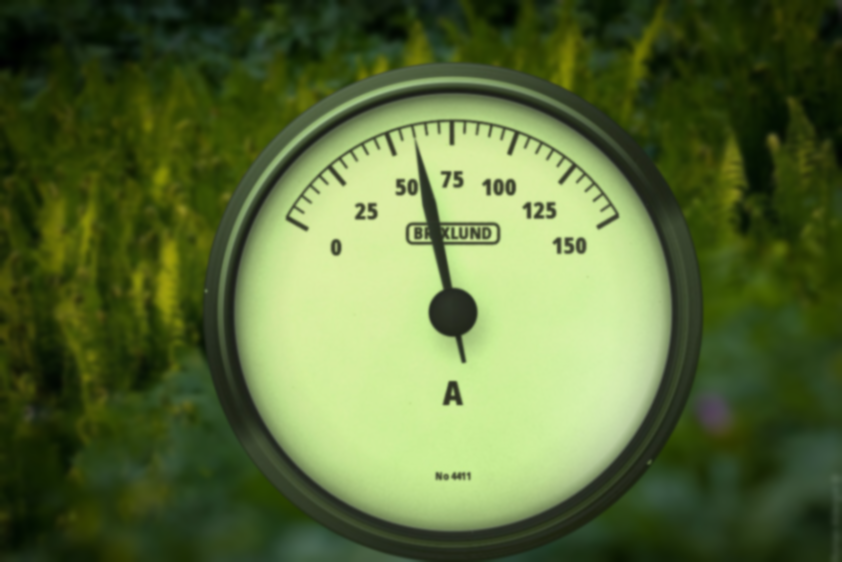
60 A
